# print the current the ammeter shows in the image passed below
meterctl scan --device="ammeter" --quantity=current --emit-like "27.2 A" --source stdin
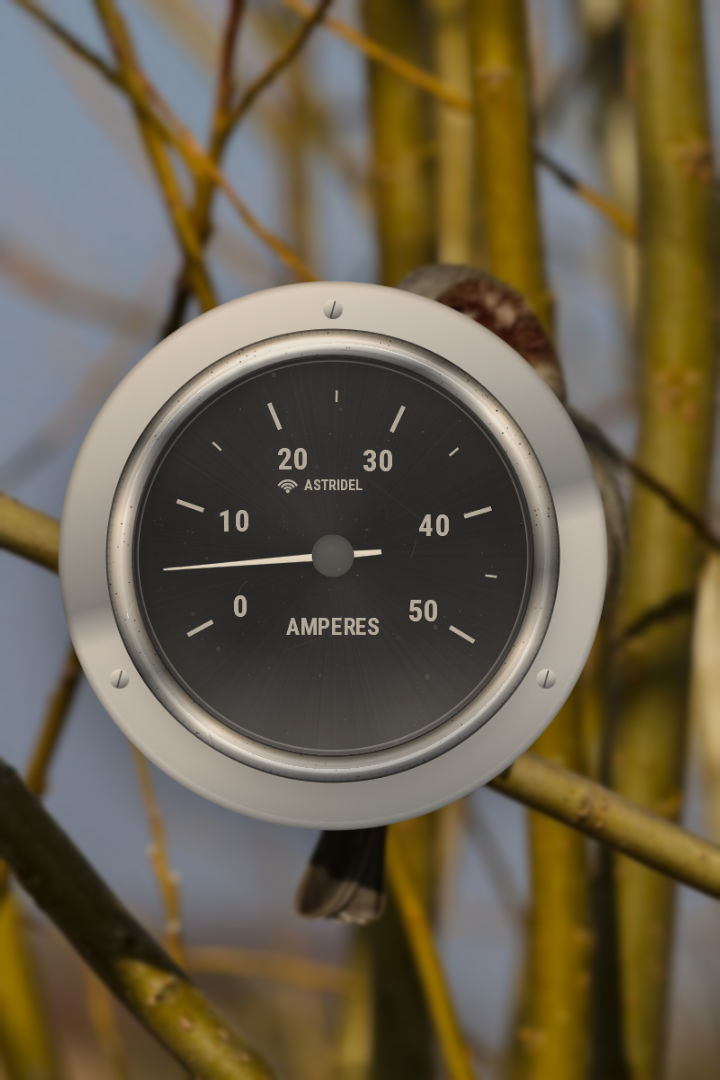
5 A
